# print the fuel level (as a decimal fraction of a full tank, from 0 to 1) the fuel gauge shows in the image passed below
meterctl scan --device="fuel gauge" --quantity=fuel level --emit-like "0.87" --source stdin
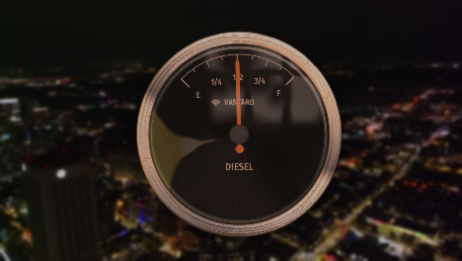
0.5
